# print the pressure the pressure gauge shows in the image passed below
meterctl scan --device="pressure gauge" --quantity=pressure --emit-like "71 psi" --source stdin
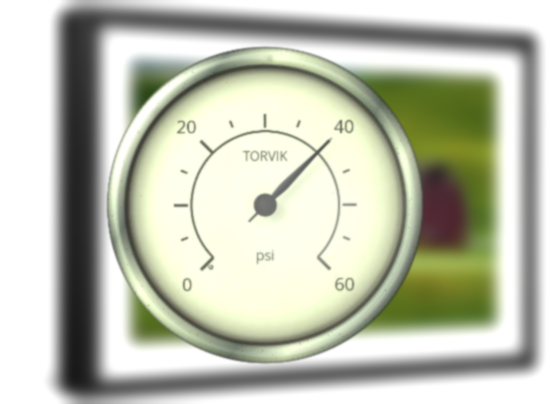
40 psi
